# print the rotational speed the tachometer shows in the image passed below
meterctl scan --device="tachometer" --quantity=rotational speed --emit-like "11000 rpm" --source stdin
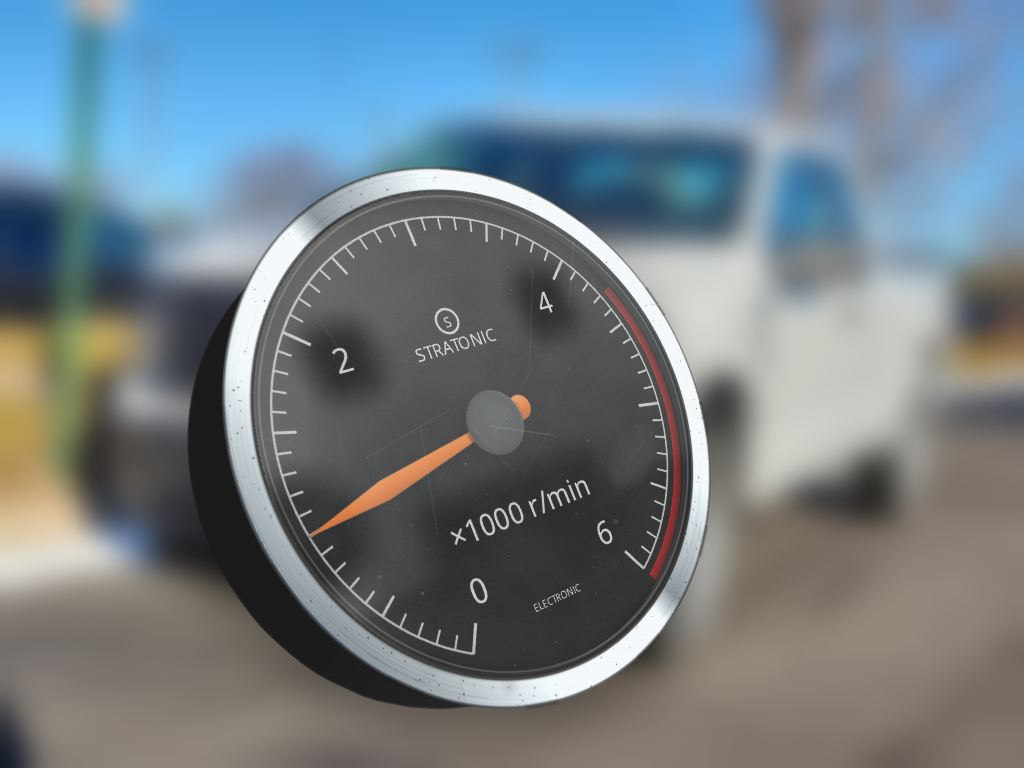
1000 rpm
